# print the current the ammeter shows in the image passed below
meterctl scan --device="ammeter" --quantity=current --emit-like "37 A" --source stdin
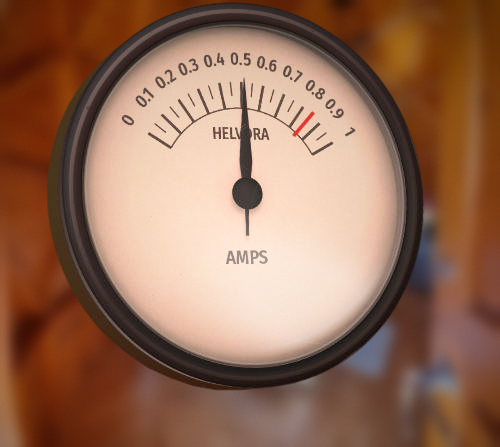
0.5 A
